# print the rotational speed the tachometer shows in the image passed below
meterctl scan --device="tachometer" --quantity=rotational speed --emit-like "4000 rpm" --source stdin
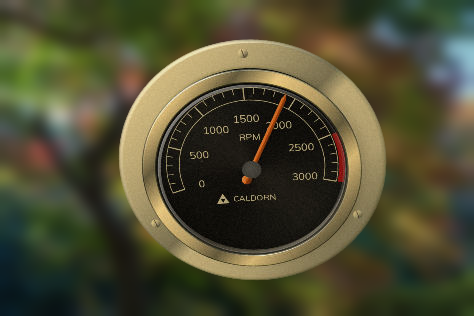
1900 rpm
